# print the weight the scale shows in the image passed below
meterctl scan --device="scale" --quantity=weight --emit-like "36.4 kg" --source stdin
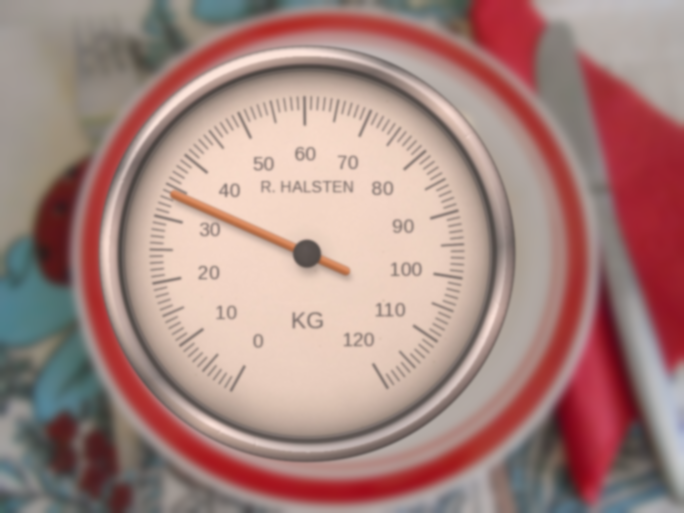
34 kg
